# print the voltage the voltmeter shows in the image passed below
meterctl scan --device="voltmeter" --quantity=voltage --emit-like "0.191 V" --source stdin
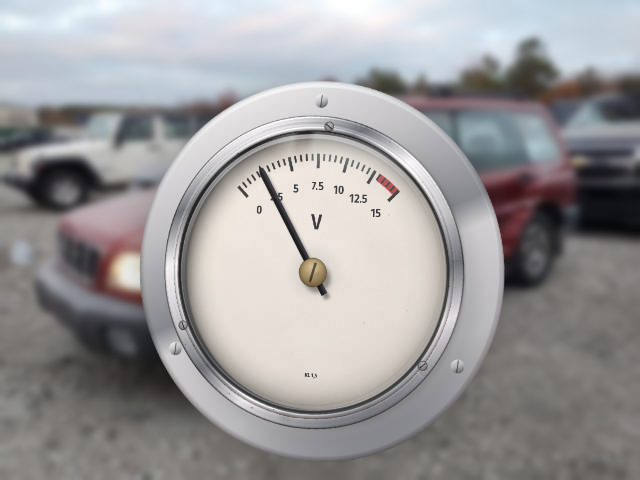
2.5 V
